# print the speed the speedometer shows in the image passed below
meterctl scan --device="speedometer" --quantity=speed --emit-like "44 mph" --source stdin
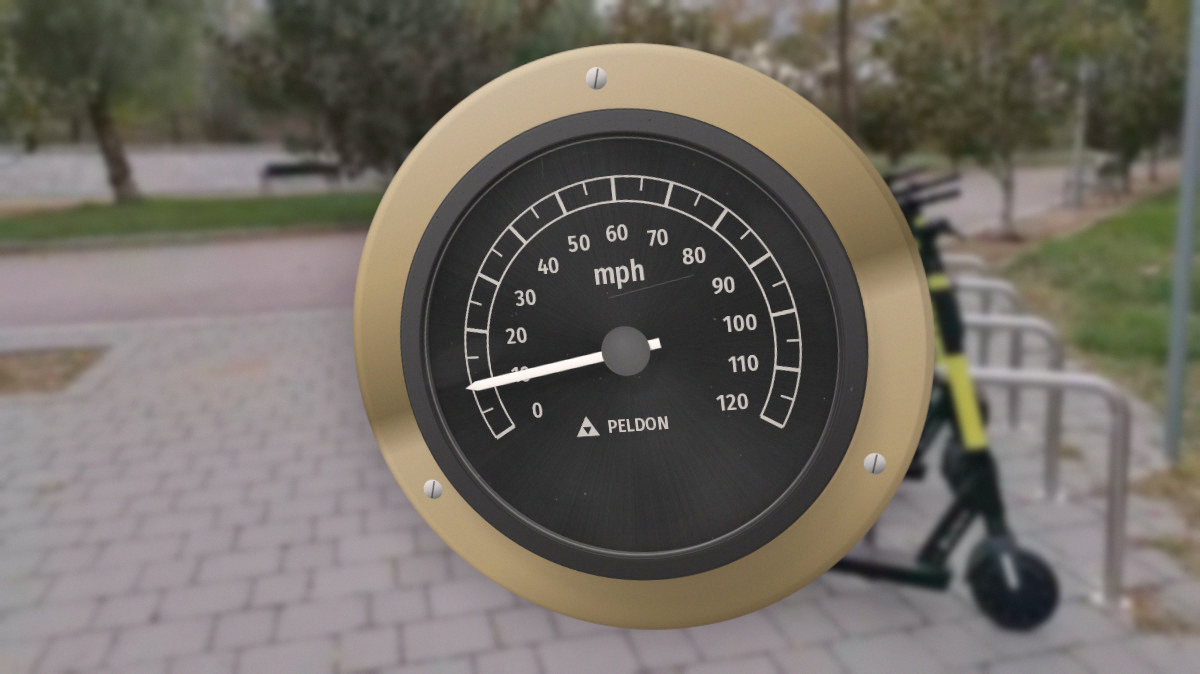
10 mph
